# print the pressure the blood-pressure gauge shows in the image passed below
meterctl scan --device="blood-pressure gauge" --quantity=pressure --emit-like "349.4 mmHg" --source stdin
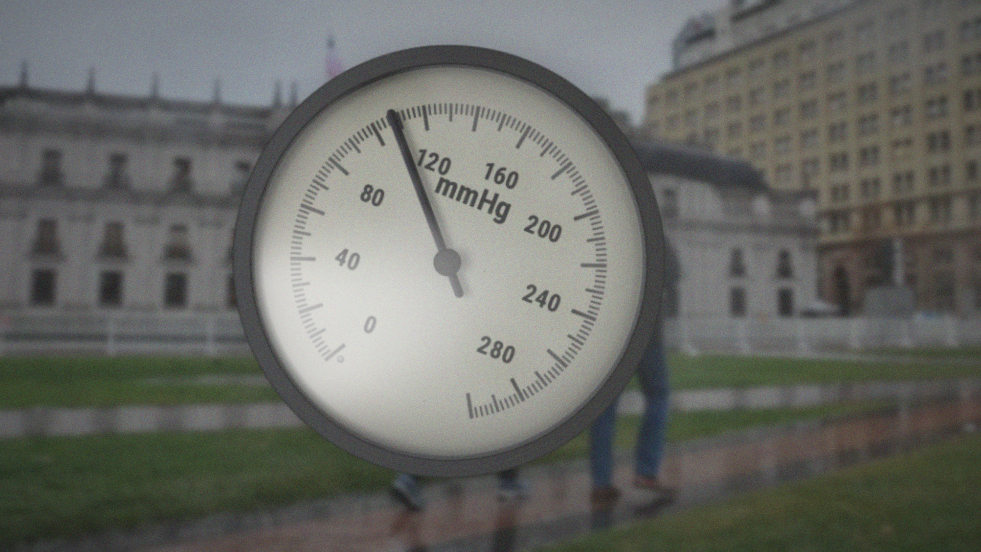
108 mmHg
